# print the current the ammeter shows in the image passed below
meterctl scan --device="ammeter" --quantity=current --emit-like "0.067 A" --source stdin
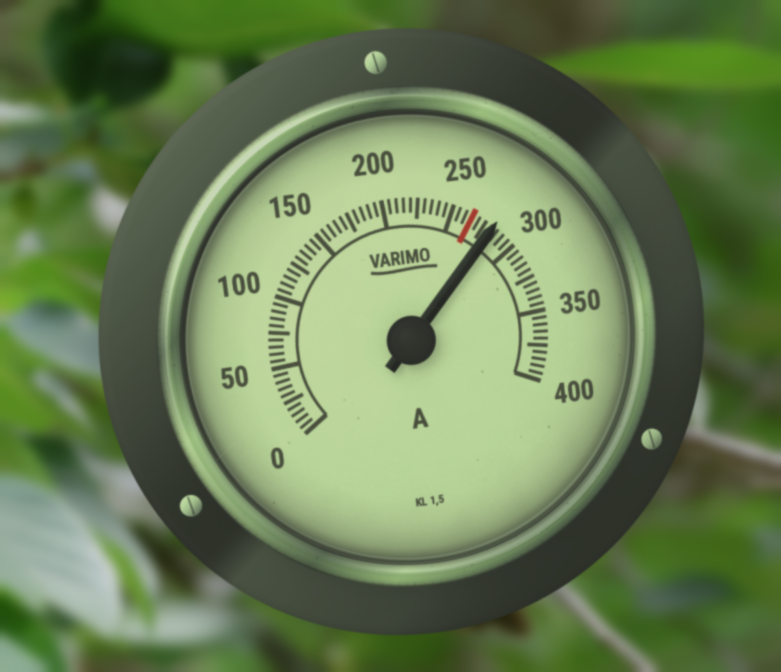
280 A
